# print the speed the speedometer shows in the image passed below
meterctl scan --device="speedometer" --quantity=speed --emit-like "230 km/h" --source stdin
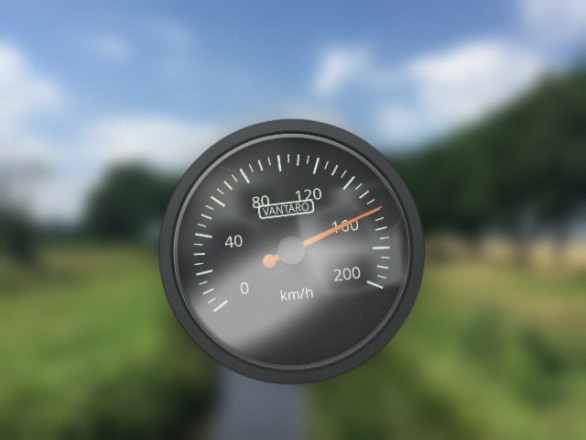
160 km/h
